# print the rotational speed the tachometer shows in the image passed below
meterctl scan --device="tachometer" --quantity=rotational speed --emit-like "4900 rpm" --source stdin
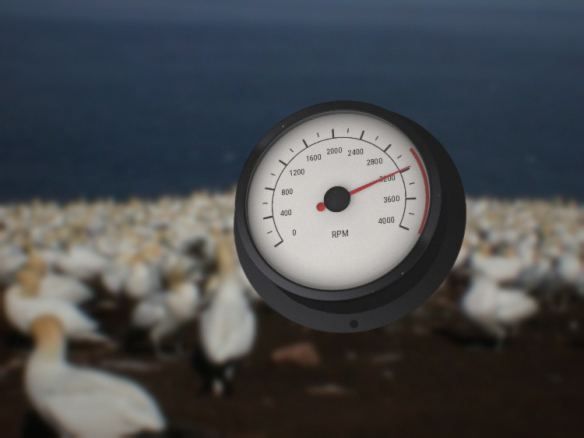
3200 rpm
